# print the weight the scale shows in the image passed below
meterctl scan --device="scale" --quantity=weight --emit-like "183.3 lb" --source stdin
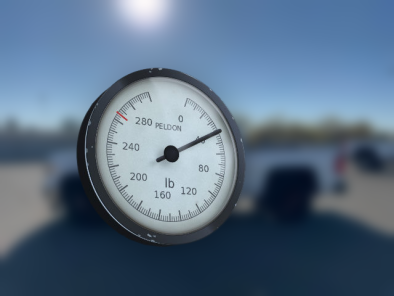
40 lb
